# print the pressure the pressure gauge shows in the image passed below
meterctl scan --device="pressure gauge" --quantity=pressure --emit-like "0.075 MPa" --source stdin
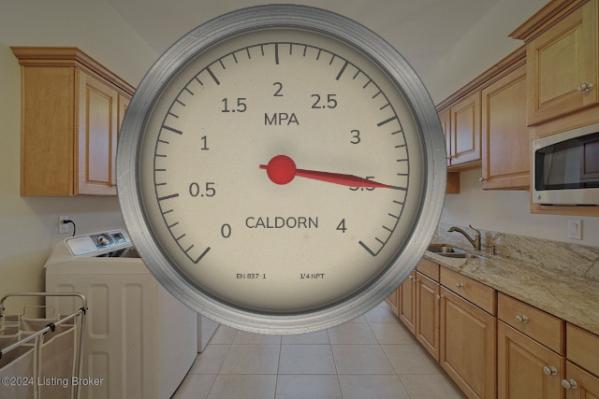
3.5 MPa
